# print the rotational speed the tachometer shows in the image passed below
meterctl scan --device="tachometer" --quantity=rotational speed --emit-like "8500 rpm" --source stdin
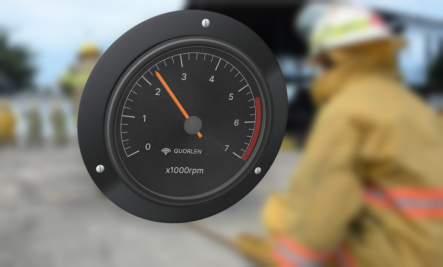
2300 rpm
